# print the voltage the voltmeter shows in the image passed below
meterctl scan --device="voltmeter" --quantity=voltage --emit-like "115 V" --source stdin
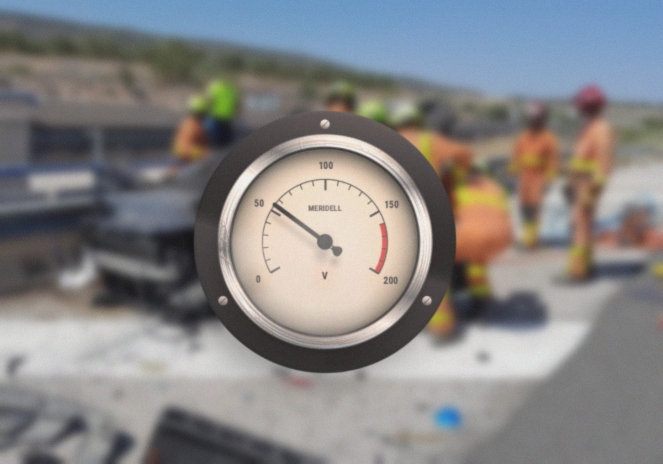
55 V
